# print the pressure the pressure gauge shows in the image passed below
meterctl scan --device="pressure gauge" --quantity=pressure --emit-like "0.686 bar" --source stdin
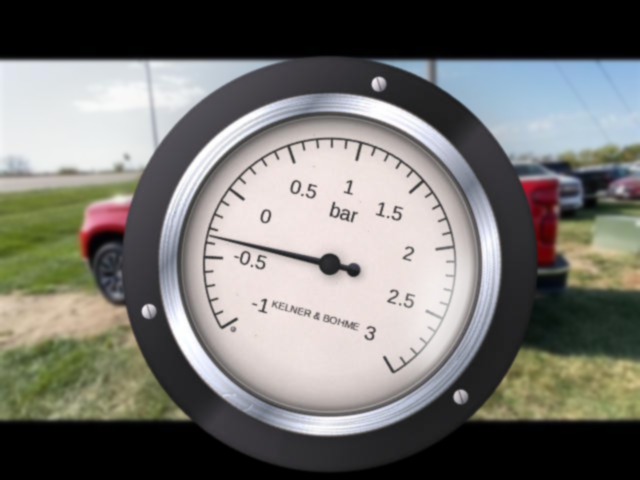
-0.35 bar
